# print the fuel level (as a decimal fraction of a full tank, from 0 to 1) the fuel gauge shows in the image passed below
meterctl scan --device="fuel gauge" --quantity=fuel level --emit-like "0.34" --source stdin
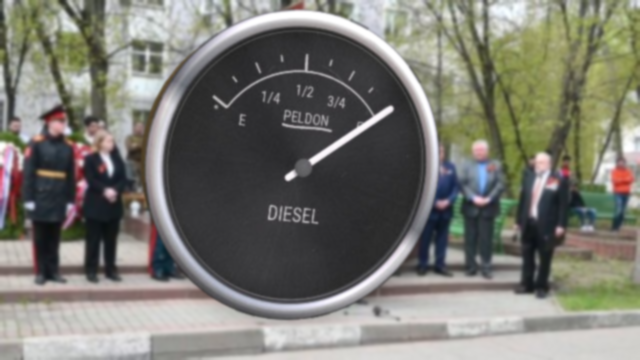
1
